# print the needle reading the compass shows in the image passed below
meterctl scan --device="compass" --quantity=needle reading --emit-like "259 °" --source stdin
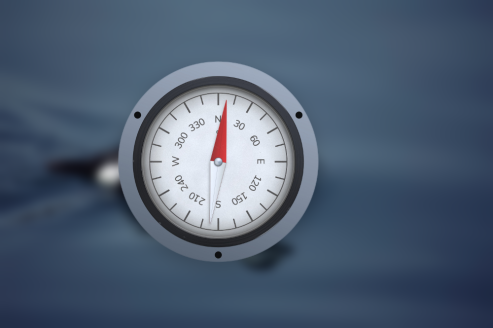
7.5 °
